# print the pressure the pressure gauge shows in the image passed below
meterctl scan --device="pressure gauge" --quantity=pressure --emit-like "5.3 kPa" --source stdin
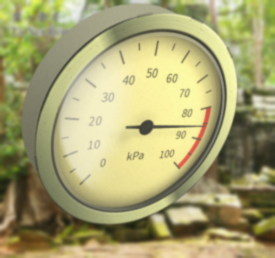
85 kPa
